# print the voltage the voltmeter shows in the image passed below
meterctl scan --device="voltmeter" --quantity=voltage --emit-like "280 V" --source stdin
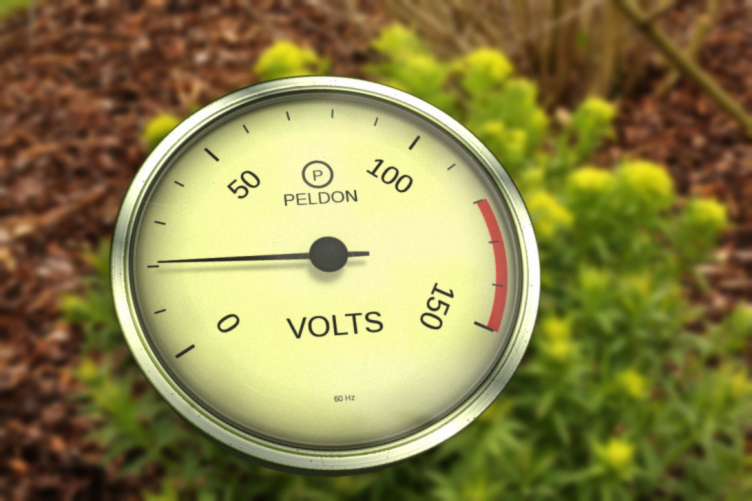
20 V
